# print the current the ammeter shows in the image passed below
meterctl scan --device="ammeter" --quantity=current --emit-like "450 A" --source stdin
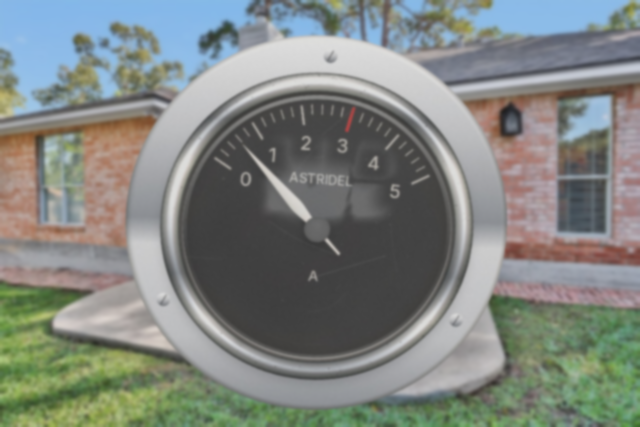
0.6 A
